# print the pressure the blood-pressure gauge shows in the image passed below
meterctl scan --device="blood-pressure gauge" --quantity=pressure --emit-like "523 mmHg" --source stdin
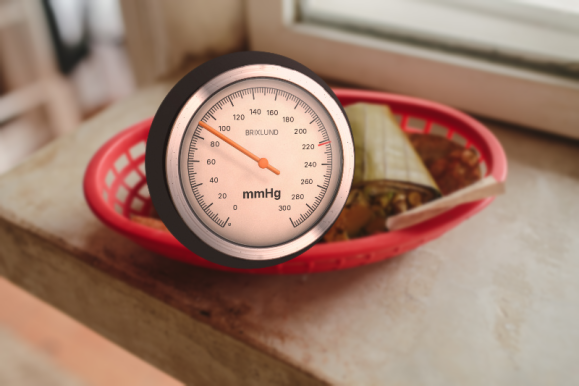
90 mmHg
